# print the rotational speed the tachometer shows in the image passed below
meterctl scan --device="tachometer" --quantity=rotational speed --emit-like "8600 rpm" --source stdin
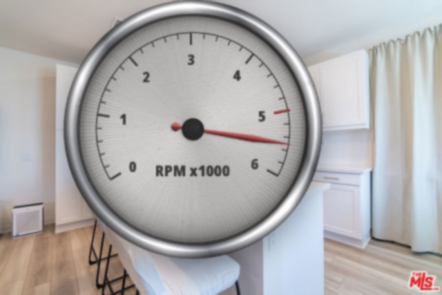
5500 rpm
